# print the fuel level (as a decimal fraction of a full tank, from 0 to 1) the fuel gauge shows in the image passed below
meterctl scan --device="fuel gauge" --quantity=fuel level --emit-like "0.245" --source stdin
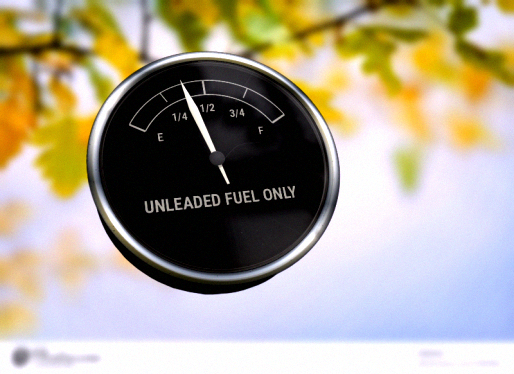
0.375
